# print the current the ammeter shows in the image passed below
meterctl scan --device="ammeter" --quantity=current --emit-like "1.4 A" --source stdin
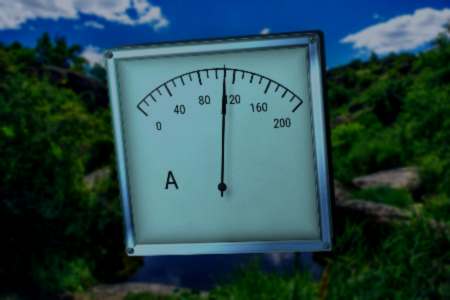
110 A
